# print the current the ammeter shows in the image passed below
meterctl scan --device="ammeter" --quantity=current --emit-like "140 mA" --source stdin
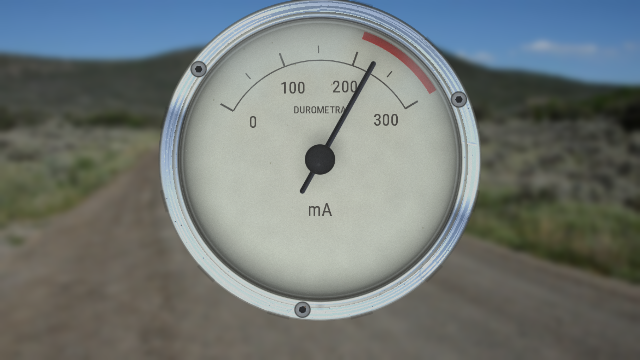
225 mA
